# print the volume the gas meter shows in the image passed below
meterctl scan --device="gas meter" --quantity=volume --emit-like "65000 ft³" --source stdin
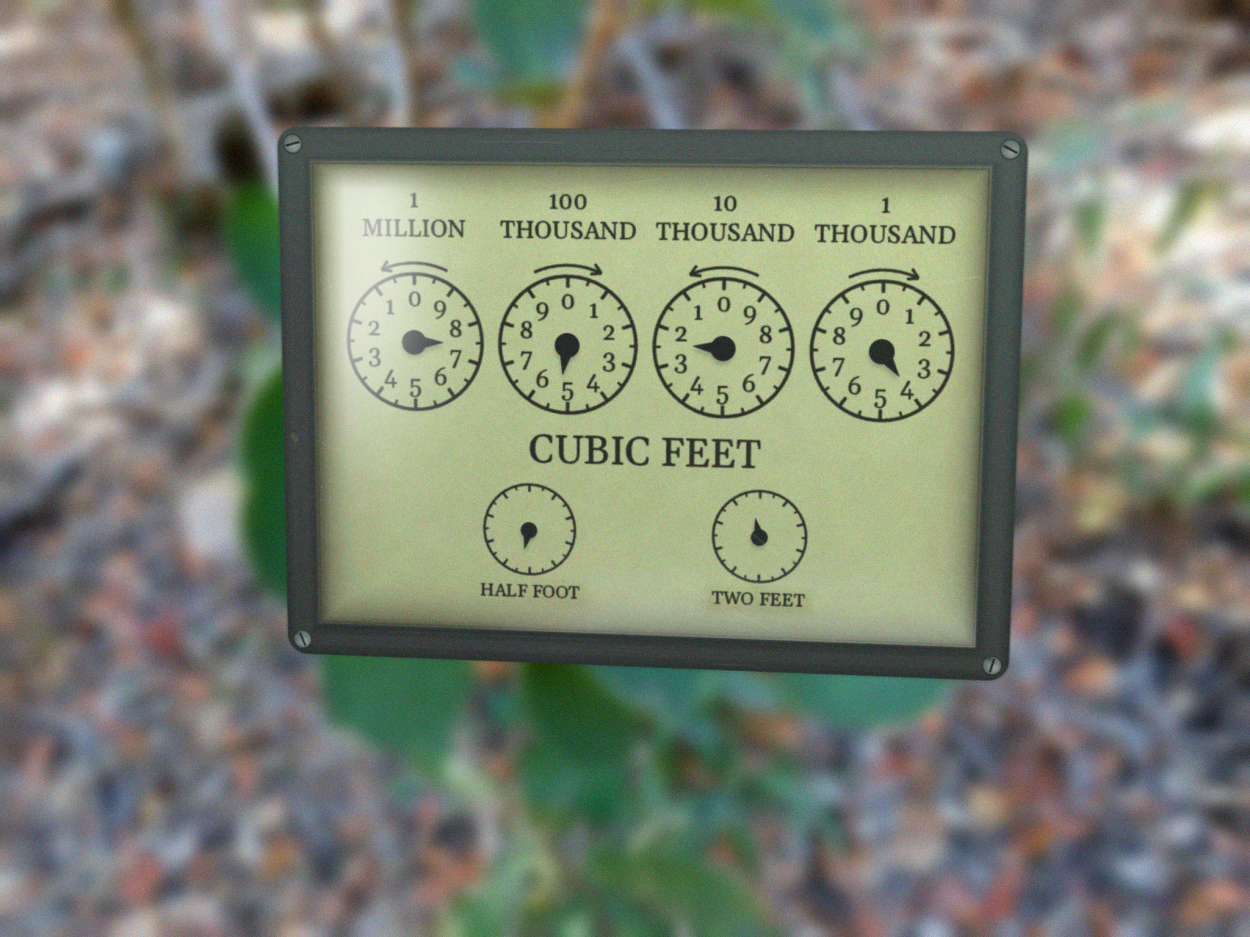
752400 ft³
